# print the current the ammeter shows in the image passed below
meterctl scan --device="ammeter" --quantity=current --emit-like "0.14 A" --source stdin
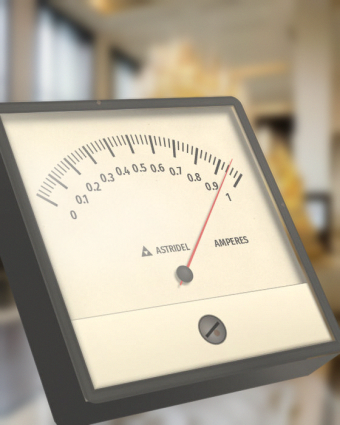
0.94 A
